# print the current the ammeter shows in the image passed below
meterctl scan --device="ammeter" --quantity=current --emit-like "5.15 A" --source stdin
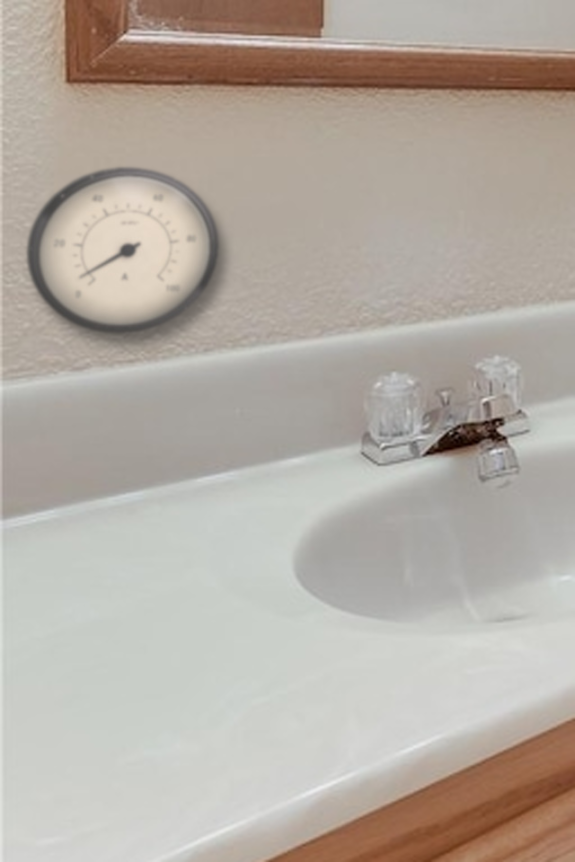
5 A
